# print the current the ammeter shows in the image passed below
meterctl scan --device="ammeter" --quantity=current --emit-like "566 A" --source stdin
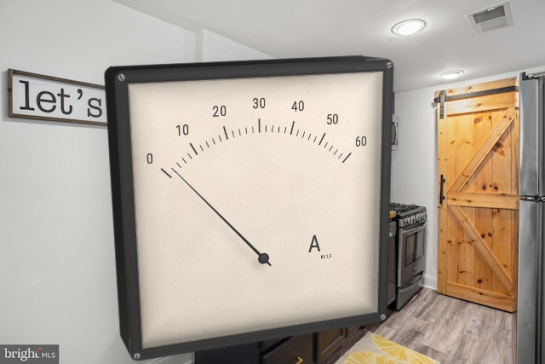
2 A
